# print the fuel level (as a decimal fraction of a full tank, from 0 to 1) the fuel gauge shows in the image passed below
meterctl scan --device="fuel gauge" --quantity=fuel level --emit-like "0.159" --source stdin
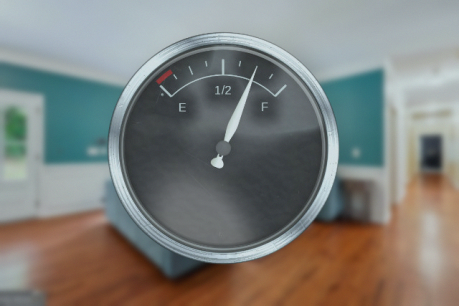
0.75
